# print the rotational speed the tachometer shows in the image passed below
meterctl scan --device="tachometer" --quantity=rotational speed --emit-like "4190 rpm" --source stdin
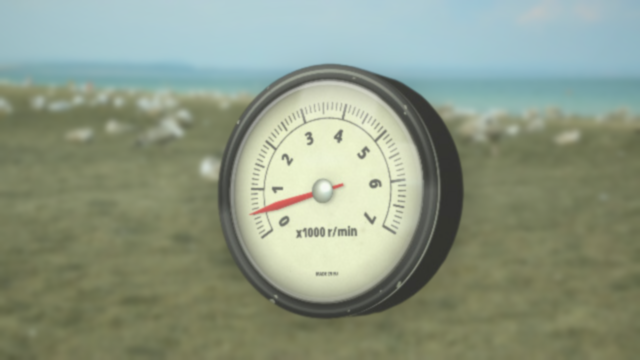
500 rpm
